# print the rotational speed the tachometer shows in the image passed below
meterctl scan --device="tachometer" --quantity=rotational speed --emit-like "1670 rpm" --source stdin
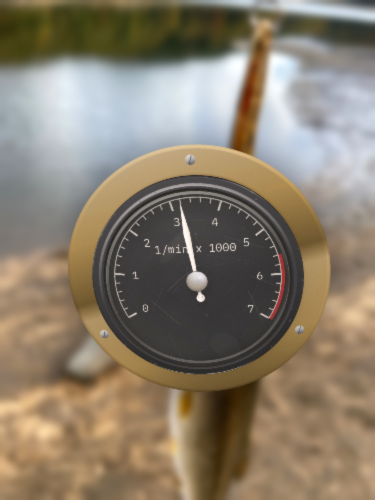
3200 rpm
